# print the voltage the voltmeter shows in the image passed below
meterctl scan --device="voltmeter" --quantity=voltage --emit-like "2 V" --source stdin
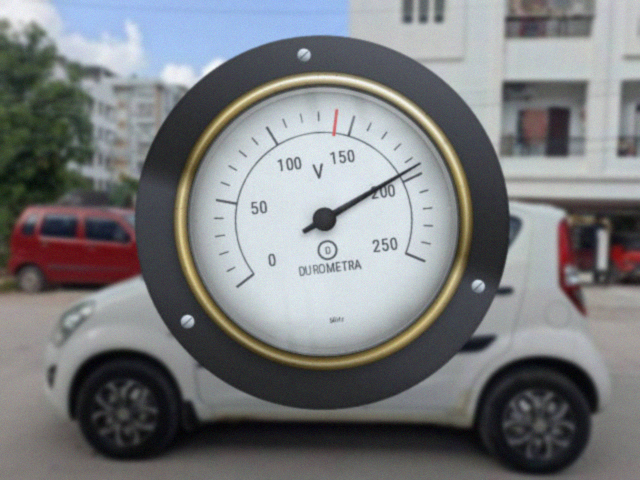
195 V
